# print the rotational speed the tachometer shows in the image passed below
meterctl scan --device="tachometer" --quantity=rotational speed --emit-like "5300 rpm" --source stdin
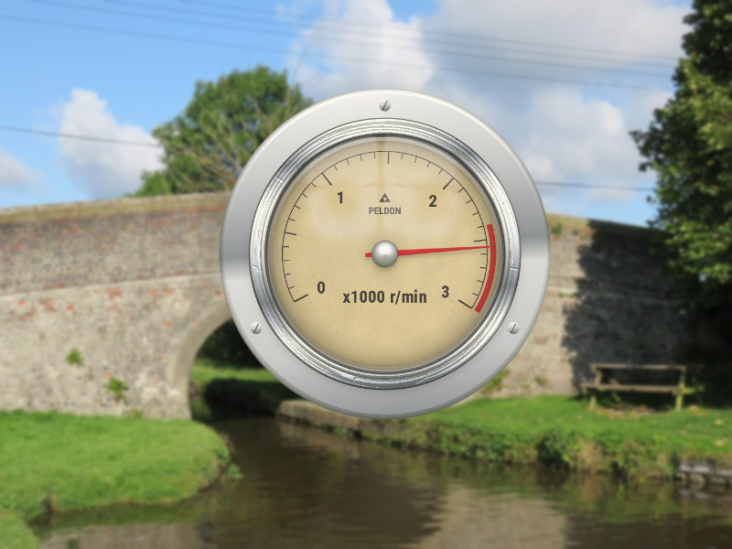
2550 rpm
